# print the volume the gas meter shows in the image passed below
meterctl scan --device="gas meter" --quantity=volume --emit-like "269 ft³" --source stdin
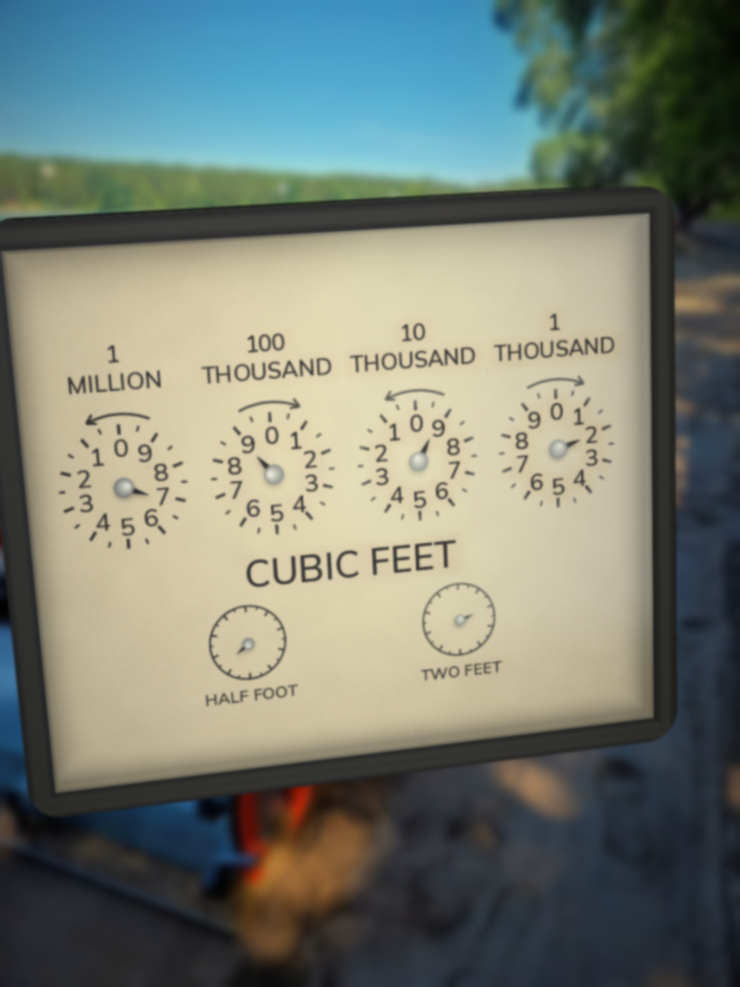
689200 ft³
